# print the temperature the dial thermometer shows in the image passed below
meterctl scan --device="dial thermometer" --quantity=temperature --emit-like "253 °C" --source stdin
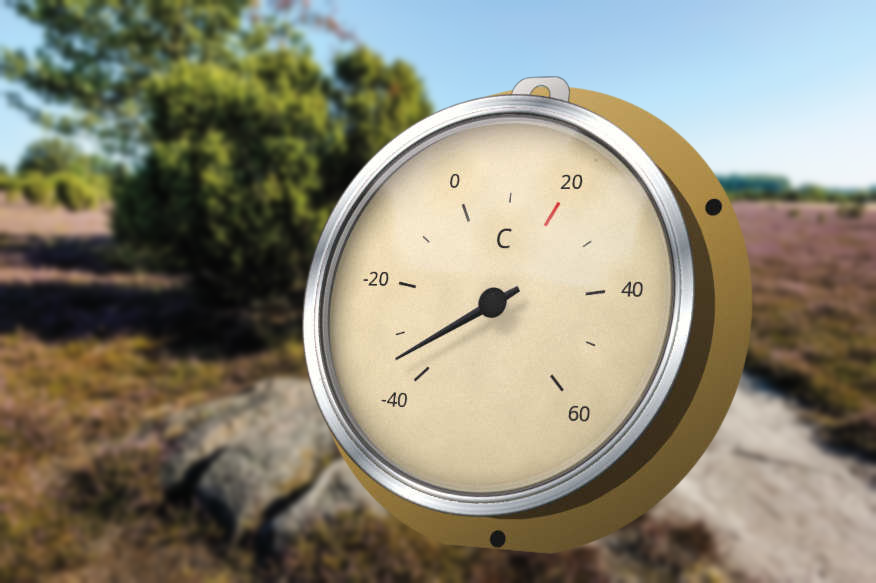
-35 °C
